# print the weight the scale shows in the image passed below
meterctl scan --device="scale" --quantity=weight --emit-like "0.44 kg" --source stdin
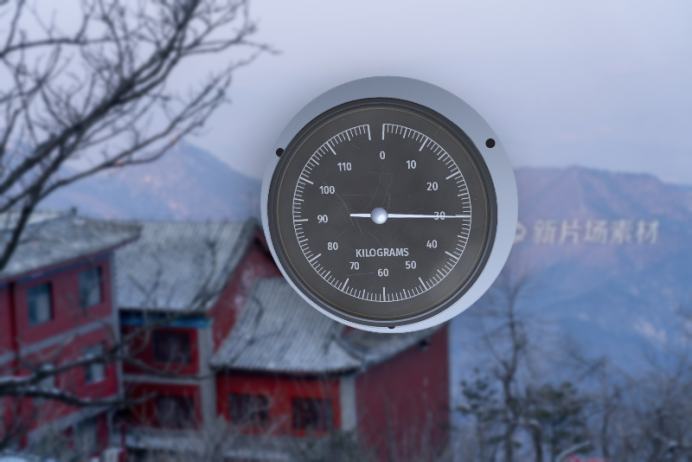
30 kg
